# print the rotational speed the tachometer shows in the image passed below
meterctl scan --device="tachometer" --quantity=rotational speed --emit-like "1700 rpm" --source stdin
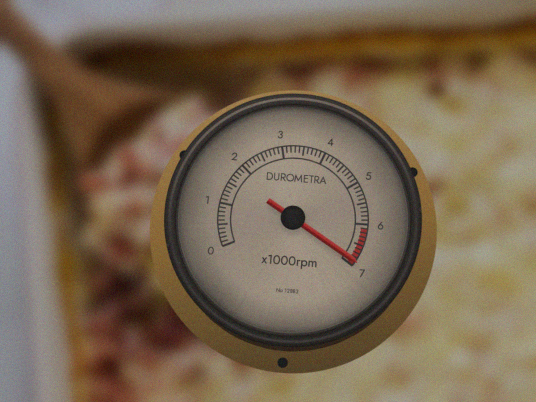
6900 rpm
